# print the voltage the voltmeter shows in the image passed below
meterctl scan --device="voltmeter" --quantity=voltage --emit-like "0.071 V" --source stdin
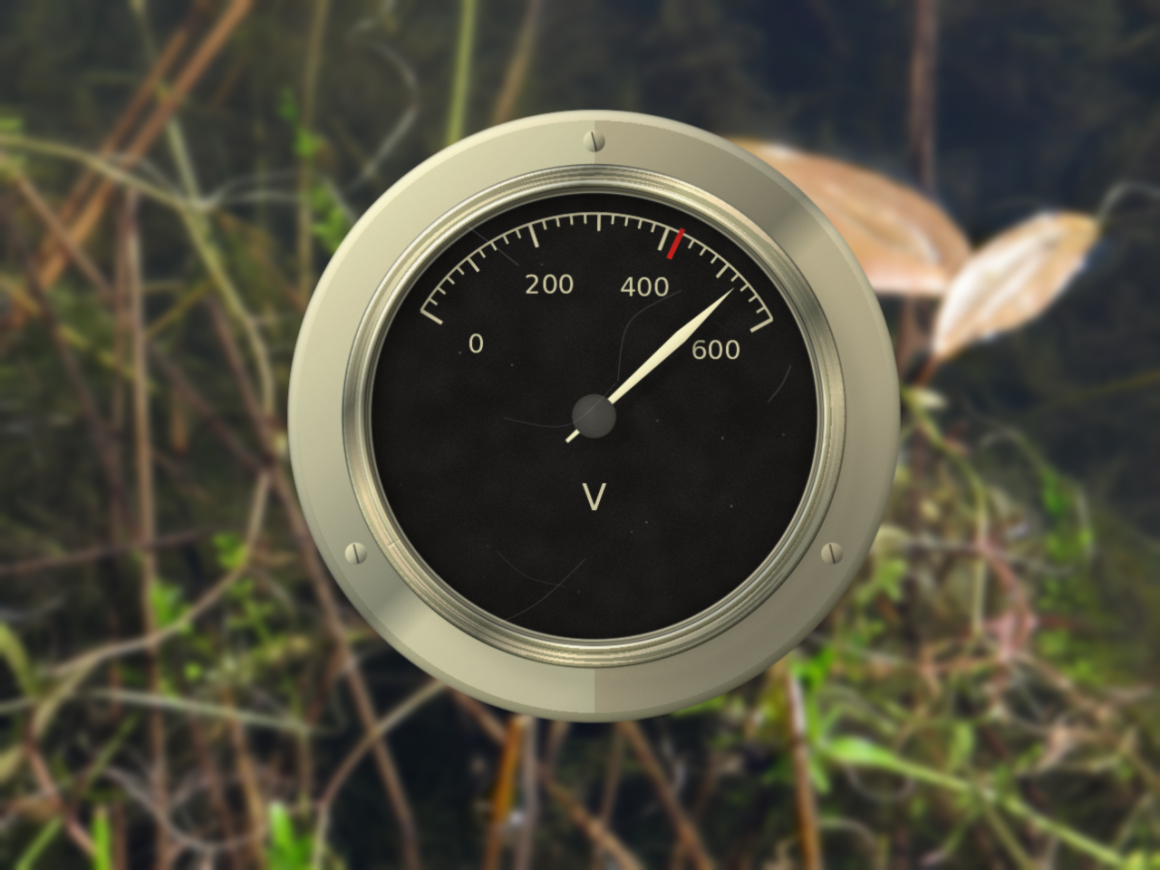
530 V
